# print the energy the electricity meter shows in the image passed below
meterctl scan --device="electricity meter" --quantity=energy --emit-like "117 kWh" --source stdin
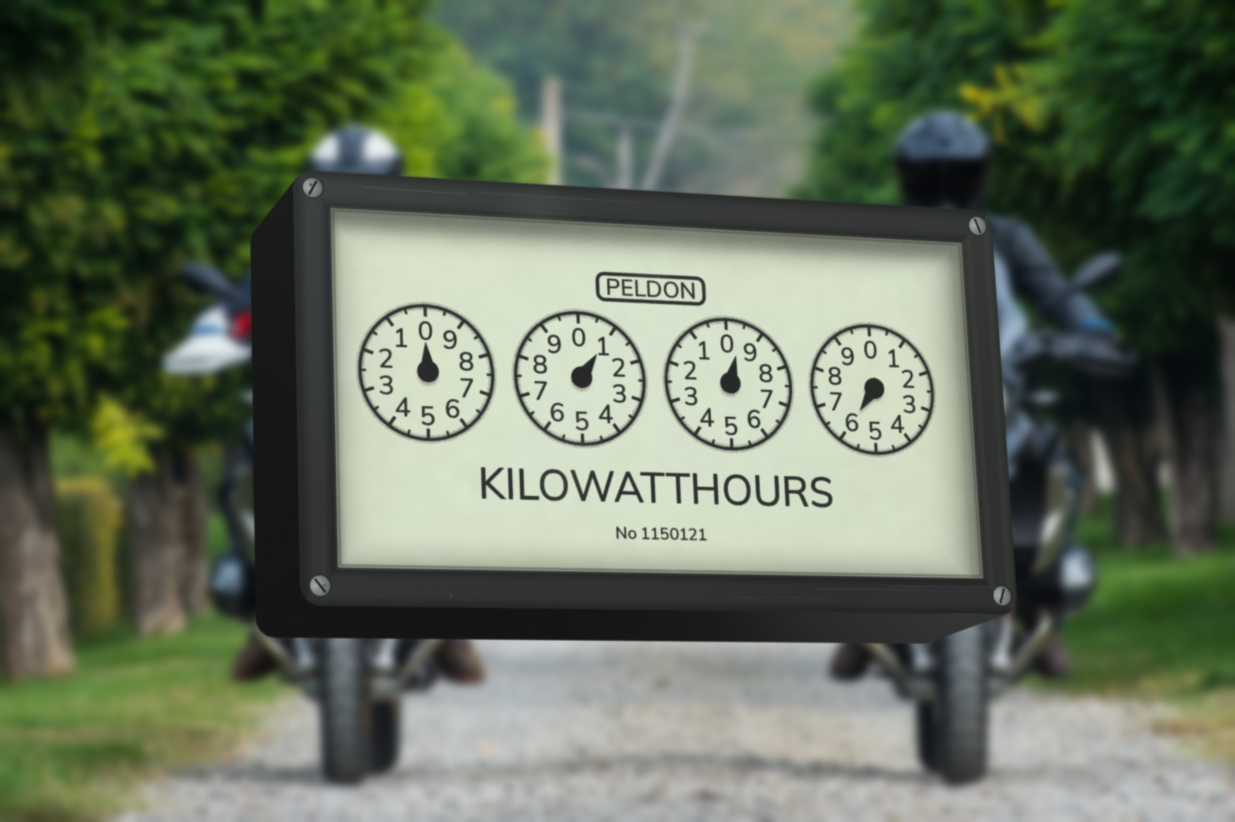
96 kWh
